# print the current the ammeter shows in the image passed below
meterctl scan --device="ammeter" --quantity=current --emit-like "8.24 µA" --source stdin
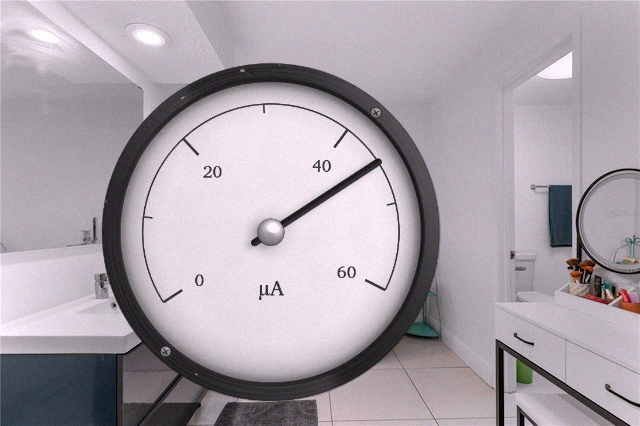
45 µA
